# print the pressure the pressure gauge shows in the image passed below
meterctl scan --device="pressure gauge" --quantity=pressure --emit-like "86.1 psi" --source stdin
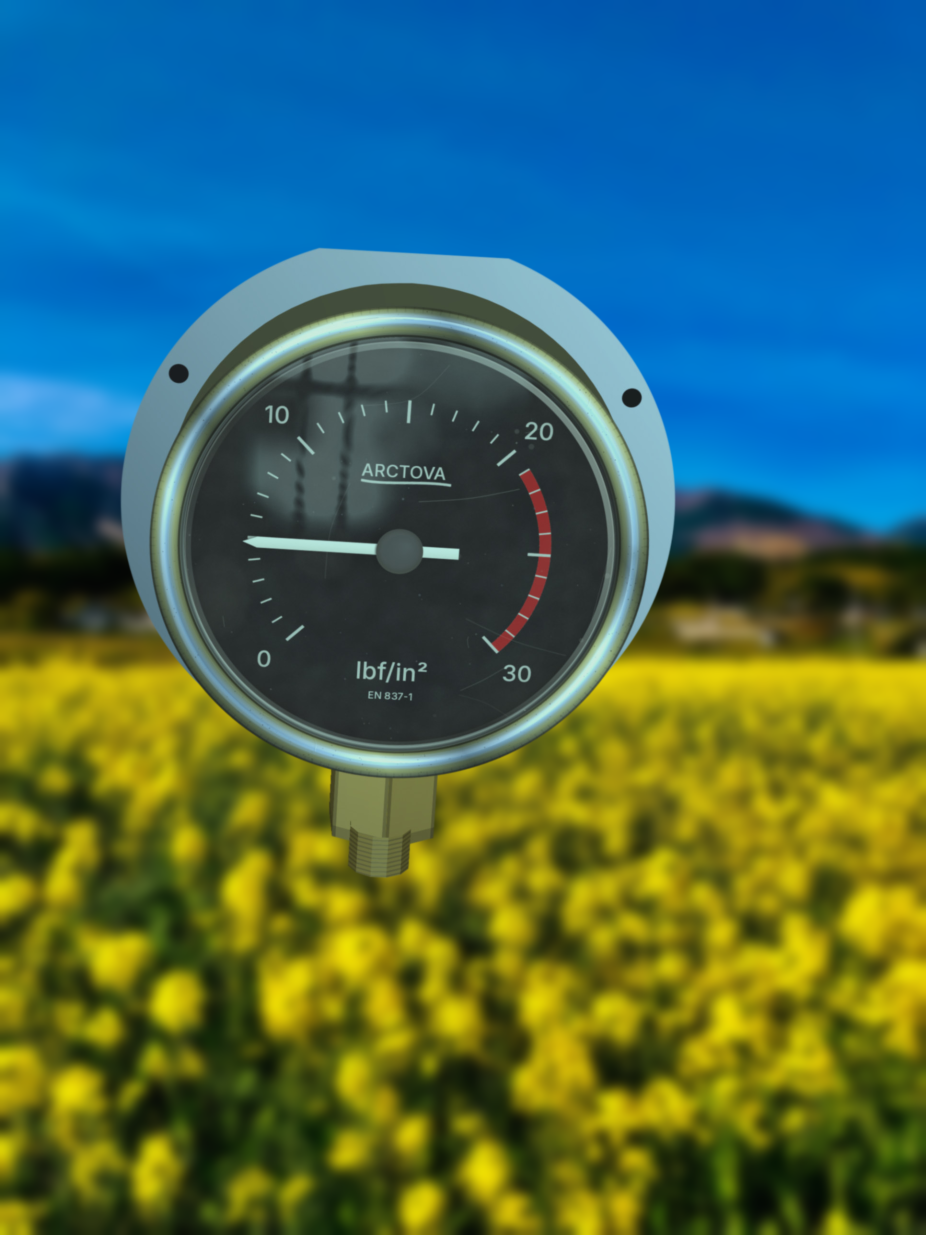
5 psi
